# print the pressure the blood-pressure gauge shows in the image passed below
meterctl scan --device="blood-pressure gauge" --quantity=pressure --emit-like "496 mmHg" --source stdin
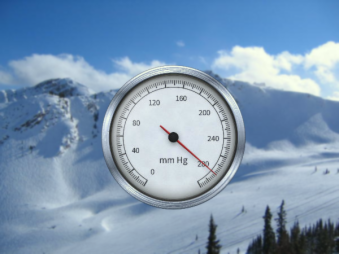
280 mmHg
